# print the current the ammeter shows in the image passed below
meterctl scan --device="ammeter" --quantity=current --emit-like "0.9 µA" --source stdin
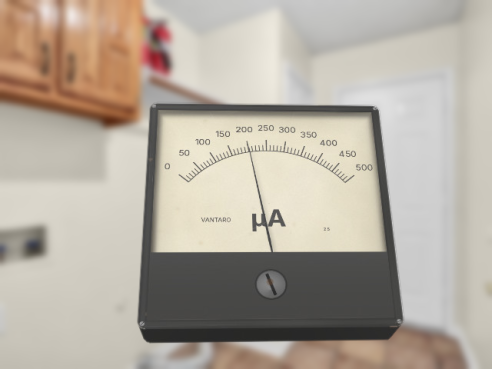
200 µA
